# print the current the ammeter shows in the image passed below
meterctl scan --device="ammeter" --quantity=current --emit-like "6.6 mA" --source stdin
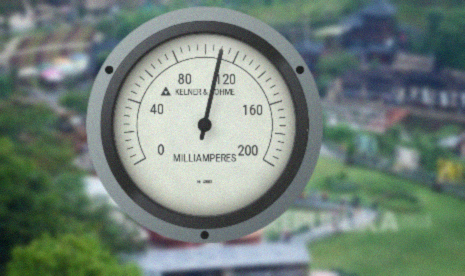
110 mA
